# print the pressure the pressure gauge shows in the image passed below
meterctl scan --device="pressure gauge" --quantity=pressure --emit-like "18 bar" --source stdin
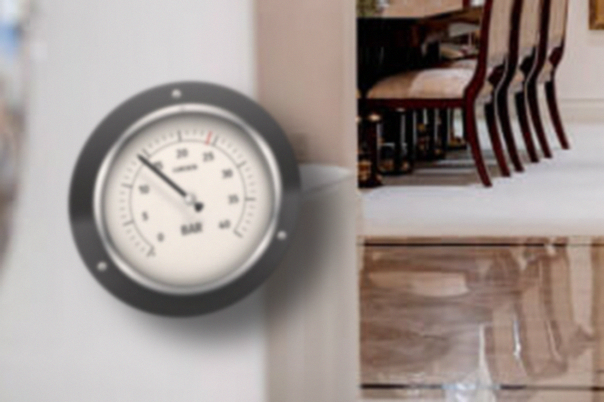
14 bar
